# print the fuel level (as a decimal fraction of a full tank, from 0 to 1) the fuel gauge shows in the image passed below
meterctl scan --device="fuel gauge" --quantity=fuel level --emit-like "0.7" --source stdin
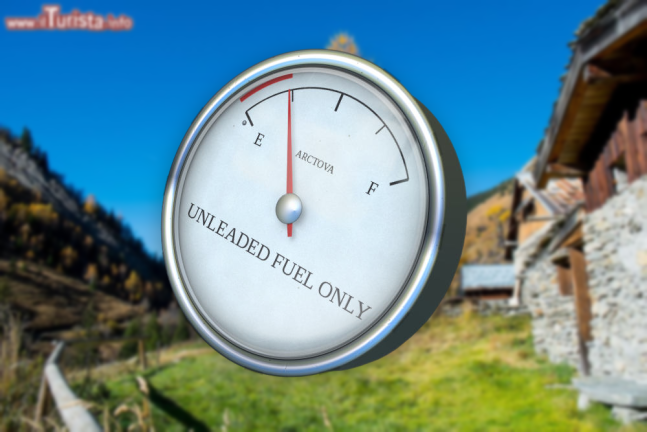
0.25
